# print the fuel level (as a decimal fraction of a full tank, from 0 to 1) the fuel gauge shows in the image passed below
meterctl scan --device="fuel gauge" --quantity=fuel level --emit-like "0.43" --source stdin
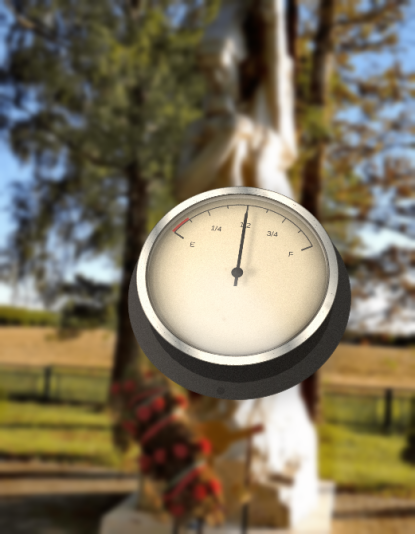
0.5
